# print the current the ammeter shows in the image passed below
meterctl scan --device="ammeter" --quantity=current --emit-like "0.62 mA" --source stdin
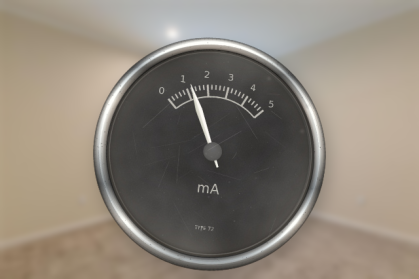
1.2 mA
